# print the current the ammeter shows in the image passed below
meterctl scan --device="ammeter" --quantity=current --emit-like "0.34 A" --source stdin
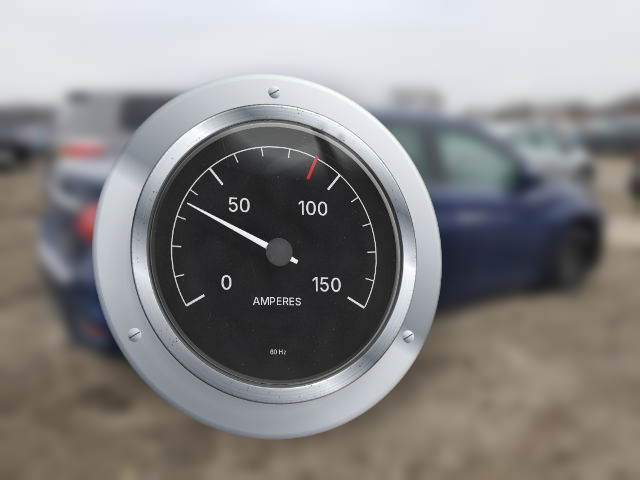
35 A
